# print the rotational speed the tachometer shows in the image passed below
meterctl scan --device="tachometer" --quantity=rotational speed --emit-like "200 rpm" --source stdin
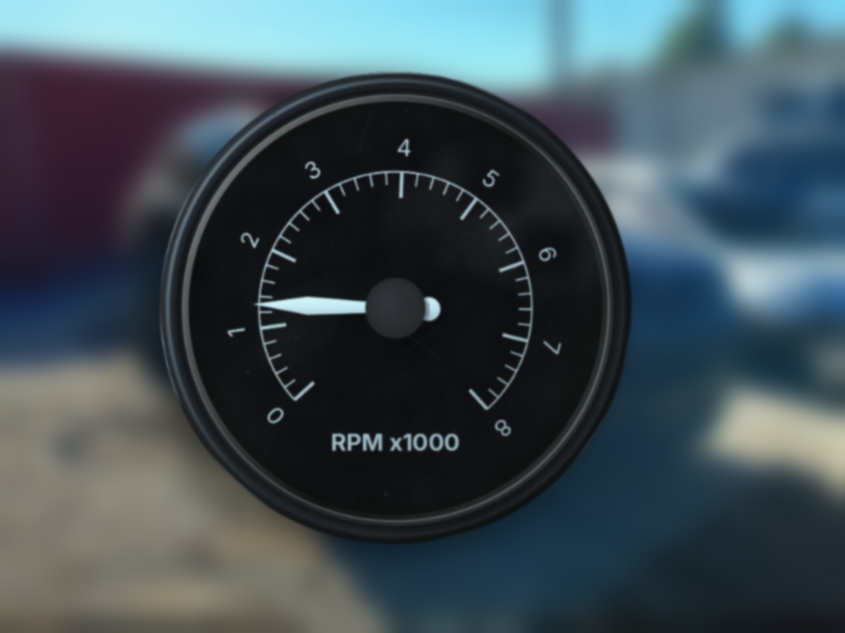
1300 rpm
